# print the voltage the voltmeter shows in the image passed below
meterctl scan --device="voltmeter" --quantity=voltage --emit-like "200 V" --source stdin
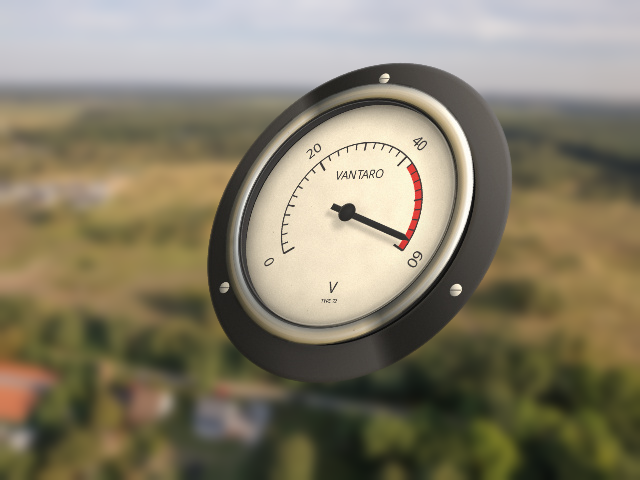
58 V
